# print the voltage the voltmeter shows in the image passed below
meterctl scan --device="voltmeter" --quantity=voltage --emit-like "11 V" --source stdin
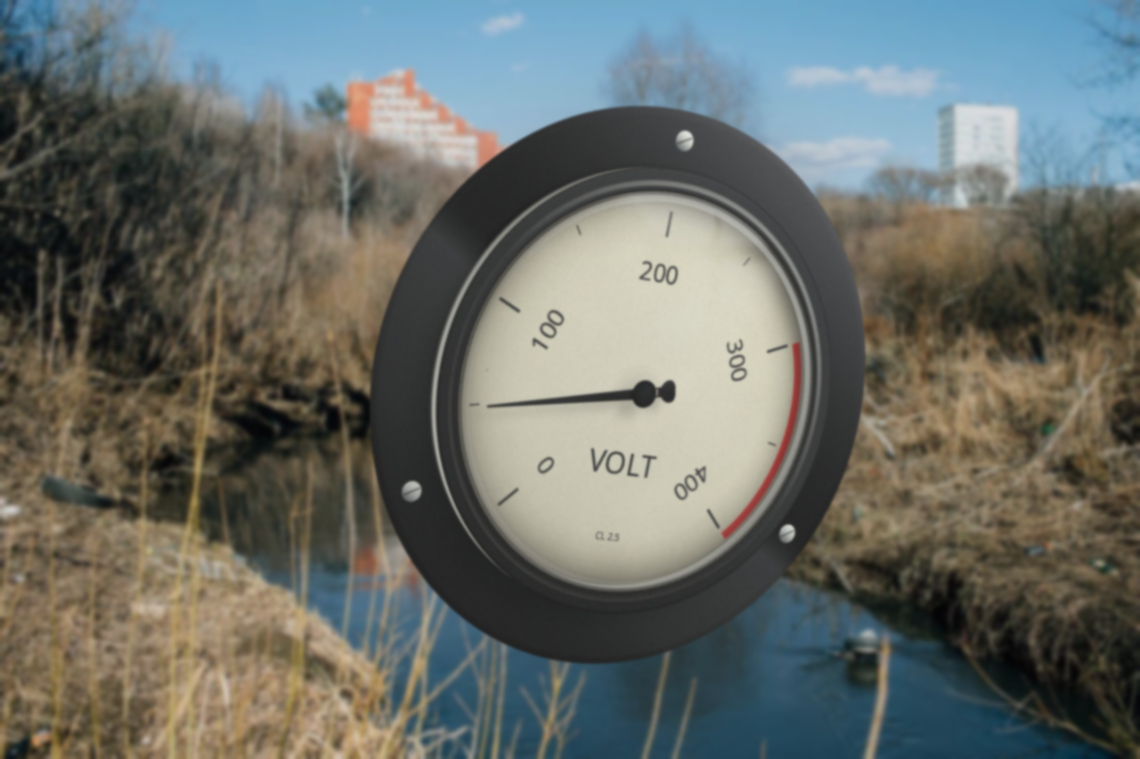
50 V
